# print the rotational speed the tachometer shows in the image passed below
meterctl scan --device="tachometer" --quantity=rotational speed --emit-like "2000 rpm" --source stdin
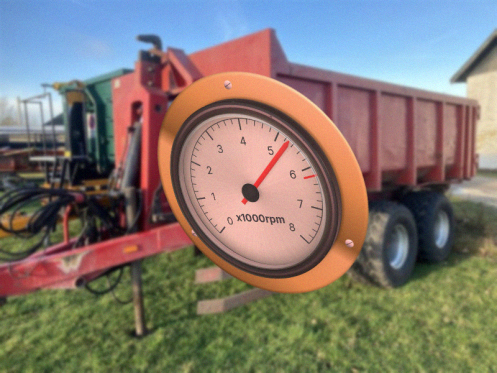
5300 rpm
